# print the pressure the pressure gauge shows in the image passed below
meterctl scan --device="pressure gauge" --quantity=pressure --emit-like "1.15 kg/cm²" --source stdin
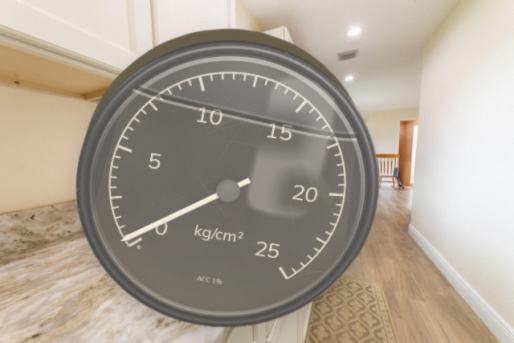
0.5 kg/cm²
